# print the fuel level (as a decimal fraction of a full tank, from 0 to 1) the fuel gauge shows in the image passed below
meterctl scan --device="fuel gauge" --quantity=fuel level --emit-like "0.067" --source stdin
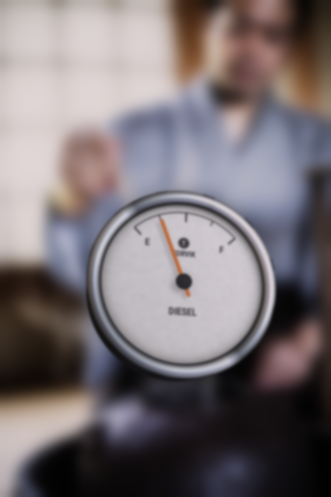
0.25
